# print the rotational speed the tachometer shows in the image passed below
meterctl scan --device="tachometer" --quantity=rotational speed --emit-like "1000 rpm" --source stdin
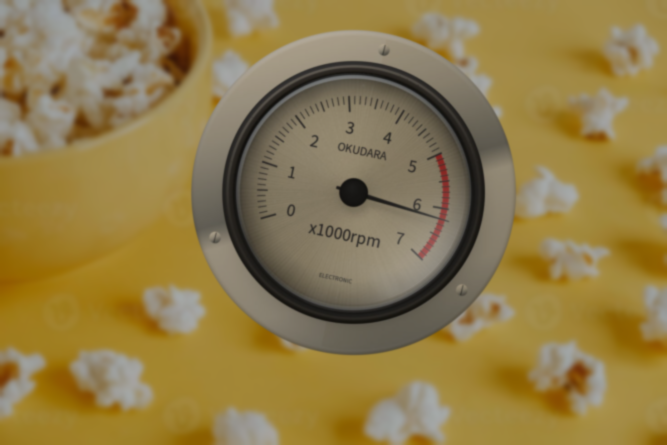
6200 rpm
